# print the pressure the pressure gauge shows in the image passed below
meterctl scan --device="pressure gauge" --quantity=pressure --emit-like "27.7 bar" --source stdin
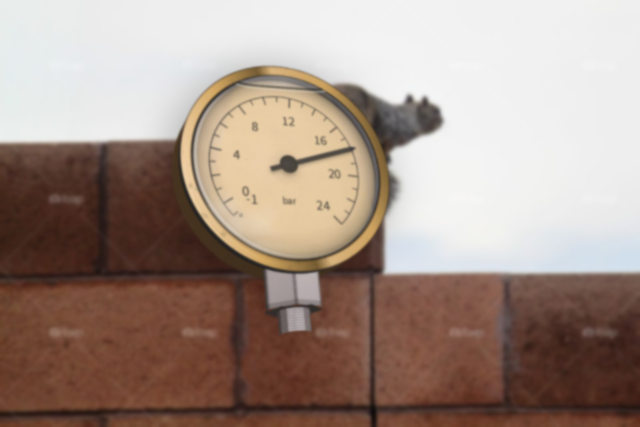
18 bar
